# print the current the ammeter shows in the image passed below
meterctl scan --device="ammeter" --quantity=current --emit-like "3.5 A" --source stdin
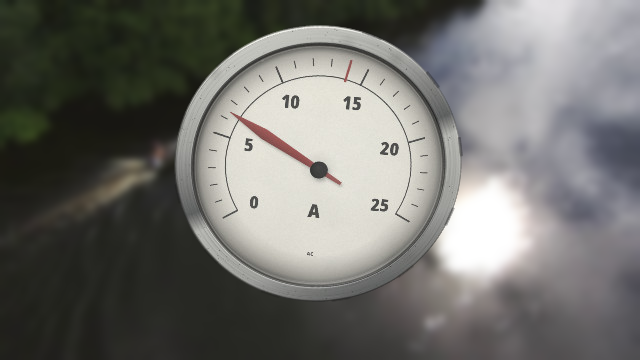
6.5 A
